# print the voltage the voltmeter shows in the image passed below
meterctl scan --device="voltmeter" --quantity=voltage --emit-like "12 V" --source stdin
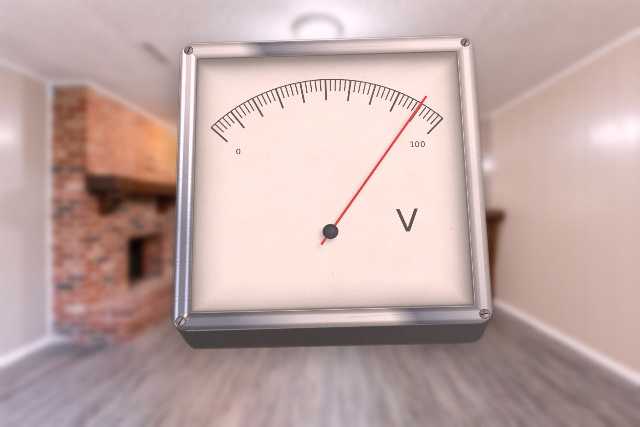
90 V
